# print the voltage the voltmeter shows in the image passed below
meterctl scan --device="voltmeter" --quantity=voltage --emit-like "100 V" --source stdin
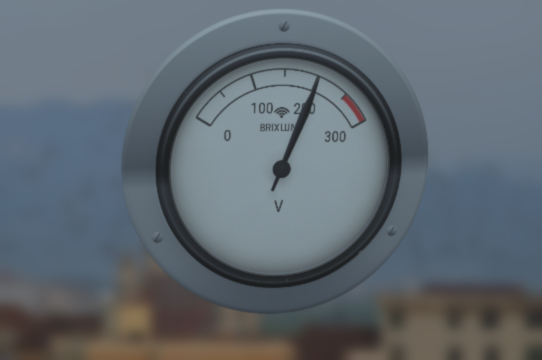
200 V
